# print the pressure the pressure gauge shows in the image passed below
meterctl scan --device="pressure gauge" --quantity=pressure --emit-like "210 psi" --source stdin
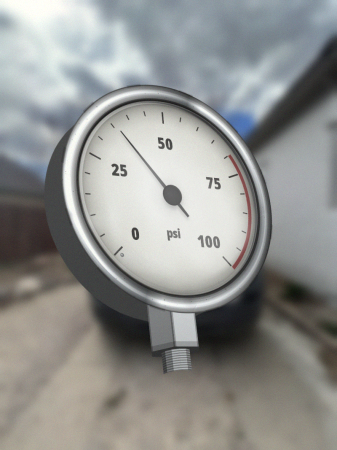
35 psi
